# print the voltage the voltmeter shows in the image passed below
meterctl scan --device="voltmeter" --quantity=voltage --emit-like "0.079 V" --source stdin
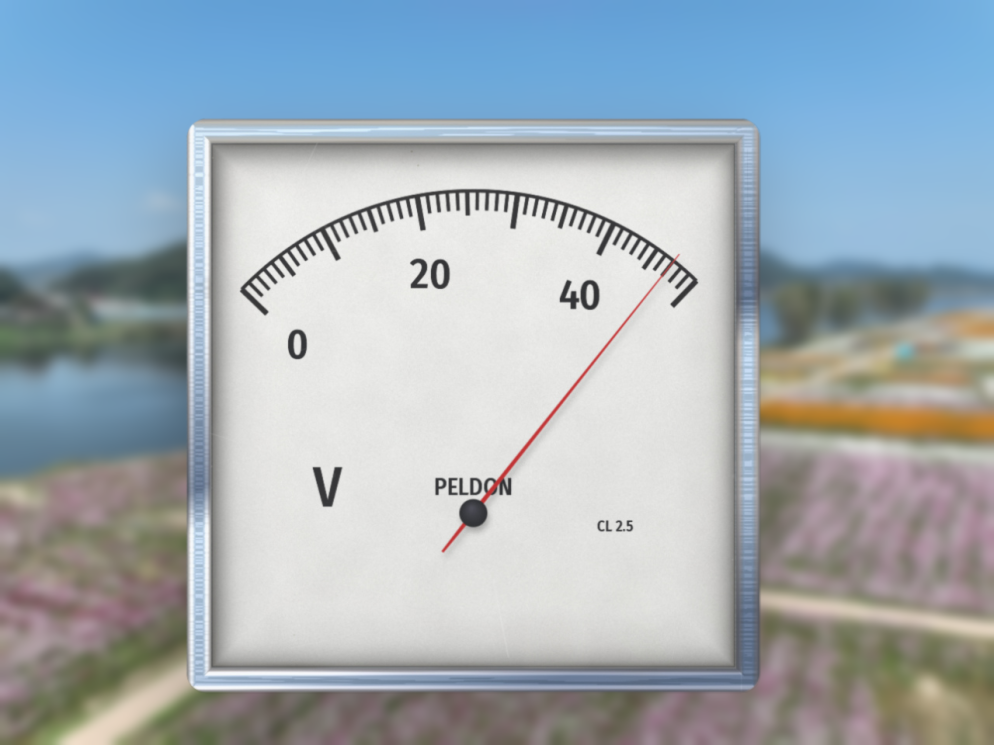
47 V
